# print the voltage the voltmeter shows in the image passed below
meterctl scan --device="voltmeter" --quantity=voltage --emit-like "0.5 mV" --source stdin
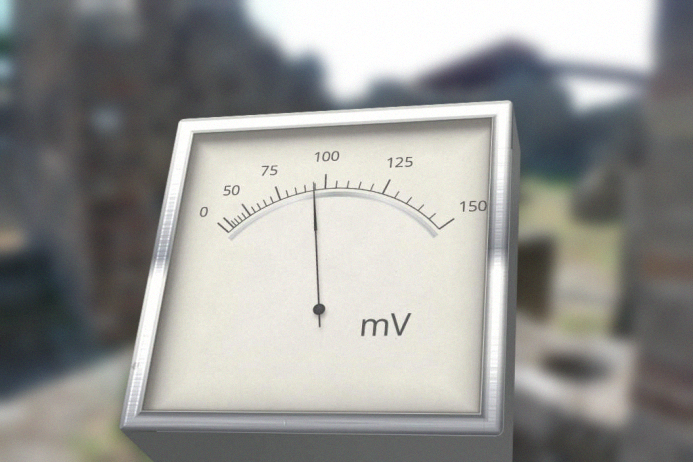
95 mV
